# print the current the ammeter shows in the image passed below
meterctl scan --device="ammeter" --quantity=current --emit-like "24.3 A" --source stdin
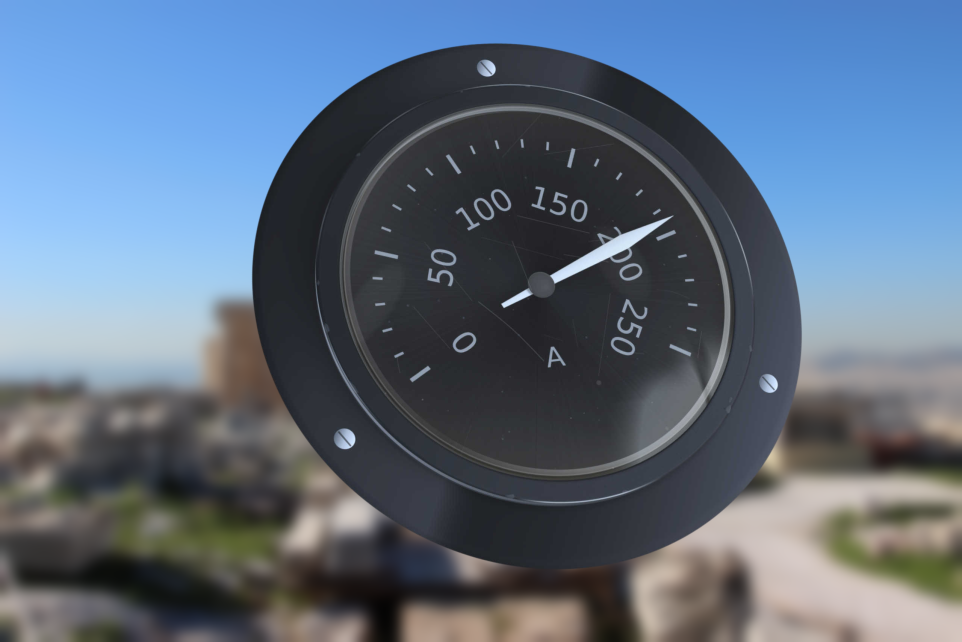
195 A
